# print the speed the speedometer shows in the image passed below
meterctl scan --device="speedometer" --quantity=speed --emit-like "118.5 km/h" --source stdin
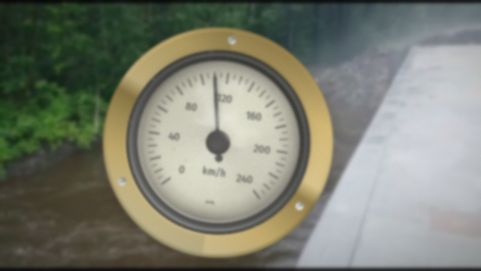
110 km/h
